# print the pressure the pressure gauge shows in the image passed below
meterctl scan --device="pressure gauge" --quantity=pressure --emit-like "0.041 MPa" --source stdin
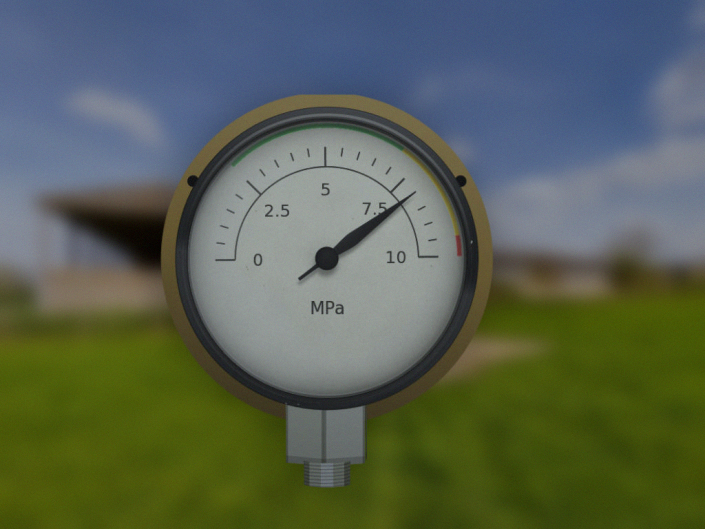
8 MPa
